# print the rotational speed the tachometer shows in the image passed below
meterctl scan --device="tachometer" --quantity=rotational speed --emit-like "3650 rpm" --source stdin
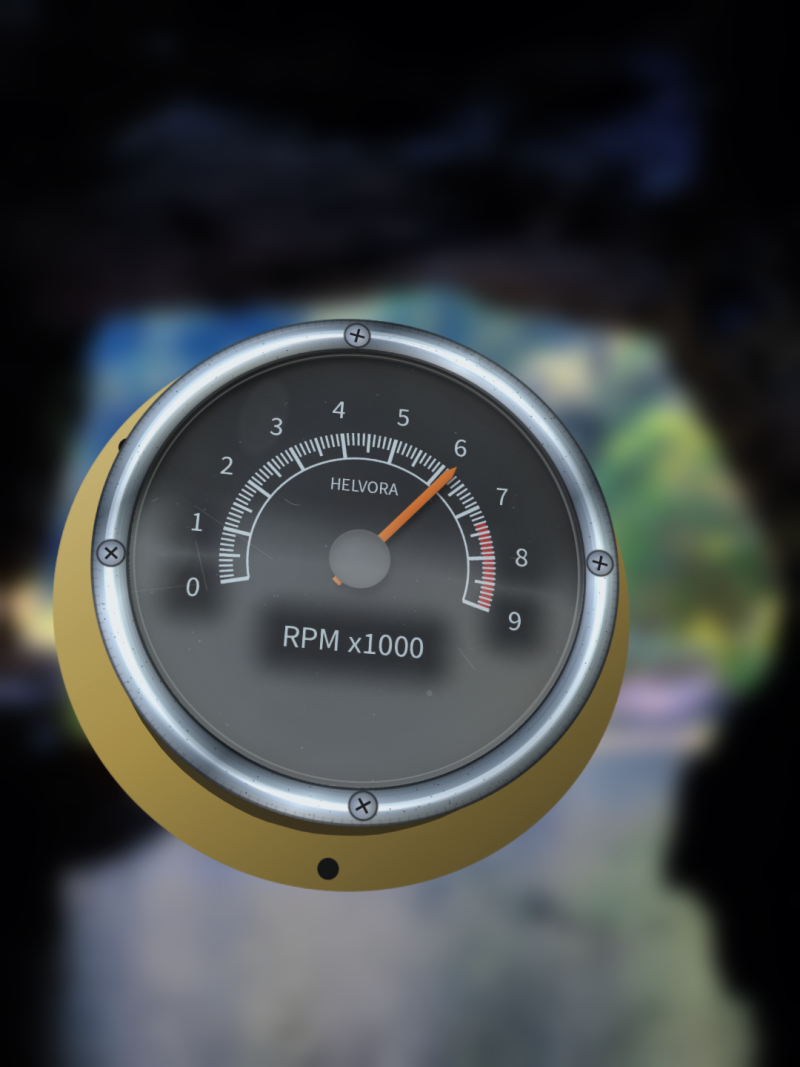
6200 rpm
